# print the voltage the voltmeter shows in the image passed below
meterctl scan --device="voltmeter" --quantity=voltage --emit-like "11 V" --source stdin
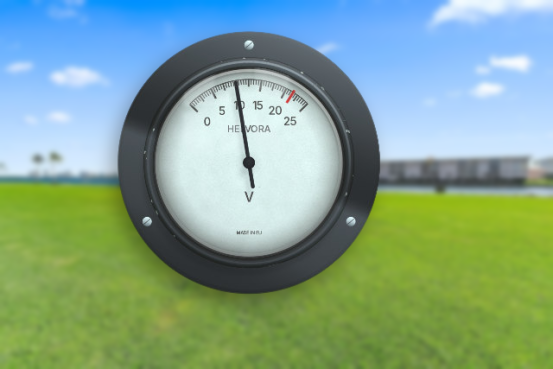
10 V
